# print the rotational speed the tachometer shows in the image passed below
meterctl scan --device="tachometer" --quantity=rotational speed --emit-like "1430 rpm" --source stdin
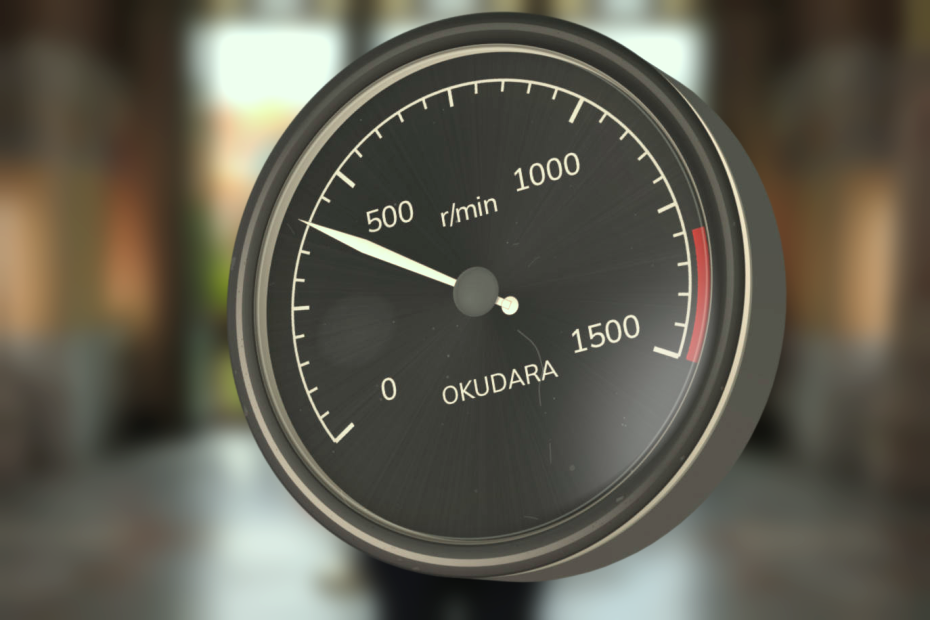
400 rpm
